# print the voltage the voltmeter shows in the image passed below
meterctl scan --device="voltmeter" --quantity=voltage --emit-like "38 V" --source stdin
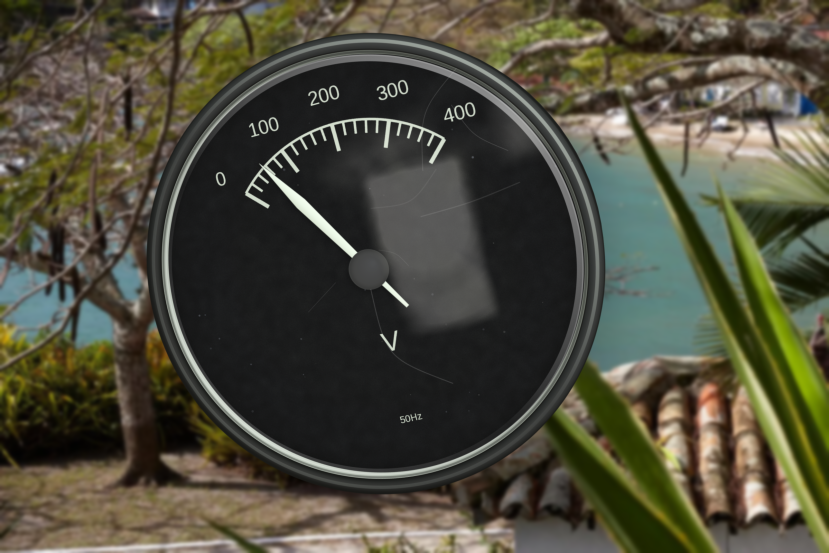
60 V
